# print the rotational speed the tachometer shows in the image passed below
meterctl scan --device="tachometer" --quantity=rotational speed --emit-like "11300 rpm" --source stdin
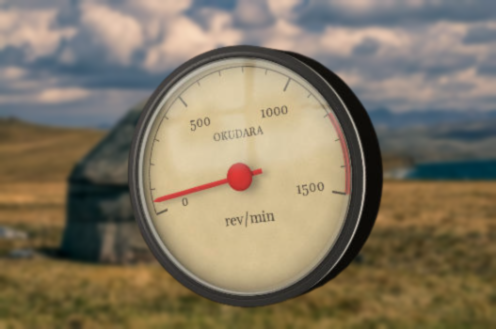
50 rpm
